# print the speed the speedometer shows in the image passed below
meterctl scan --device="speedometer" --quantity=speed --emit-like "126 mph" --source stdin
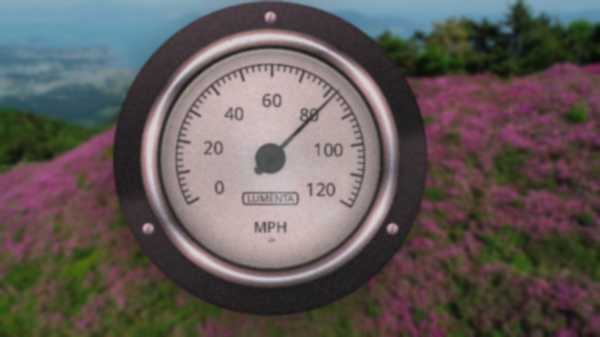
82 mph
